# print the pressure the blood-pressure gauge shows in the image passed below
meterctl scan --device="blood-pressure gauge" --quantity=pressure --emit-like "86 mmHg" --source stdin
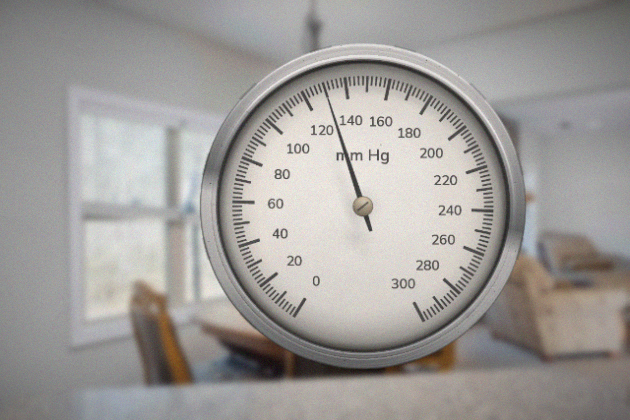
130 mmHg
